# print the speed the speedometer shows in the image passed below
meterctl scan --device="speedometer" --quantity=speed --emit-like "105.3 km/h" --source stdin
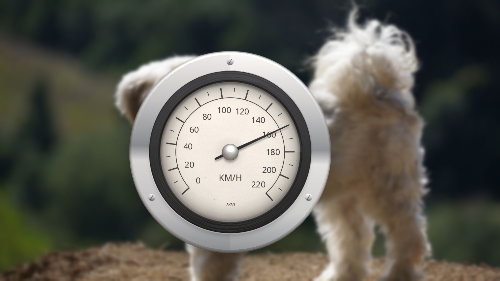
160 km/h
